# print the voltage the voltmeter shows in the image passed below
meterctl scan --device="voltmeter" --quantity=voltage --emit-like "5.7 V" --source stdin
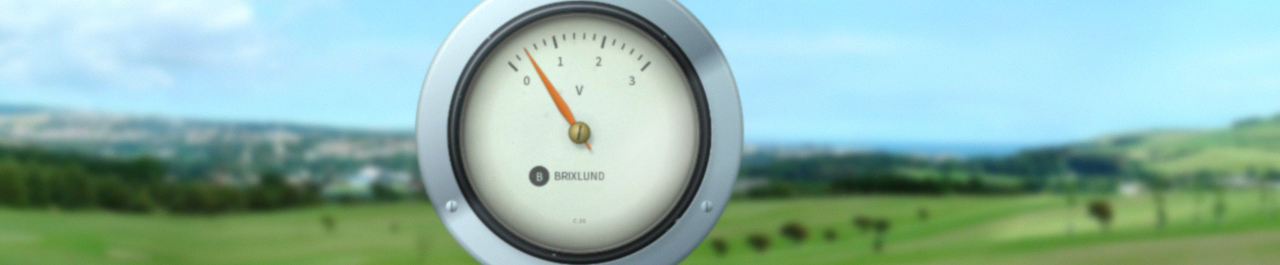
0.4 V
